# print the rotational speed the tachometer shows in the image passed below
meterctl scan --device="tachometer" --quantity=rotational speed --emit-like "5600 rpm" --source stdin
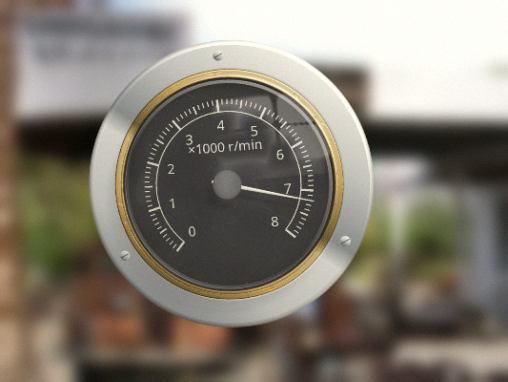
7200 rpm
